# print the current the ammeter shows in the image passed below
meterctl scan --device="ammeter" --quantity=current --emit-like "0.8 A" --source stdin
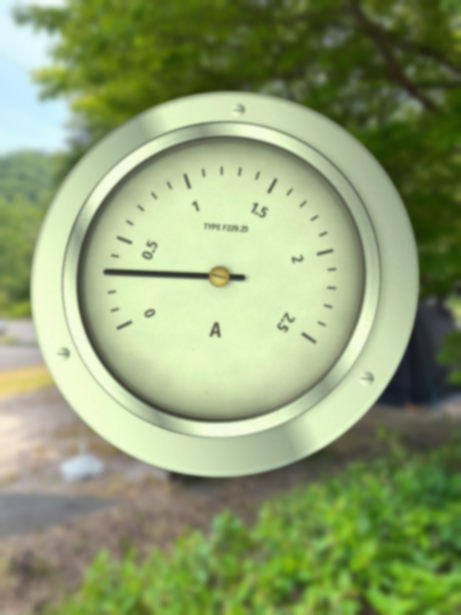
0.3 A
